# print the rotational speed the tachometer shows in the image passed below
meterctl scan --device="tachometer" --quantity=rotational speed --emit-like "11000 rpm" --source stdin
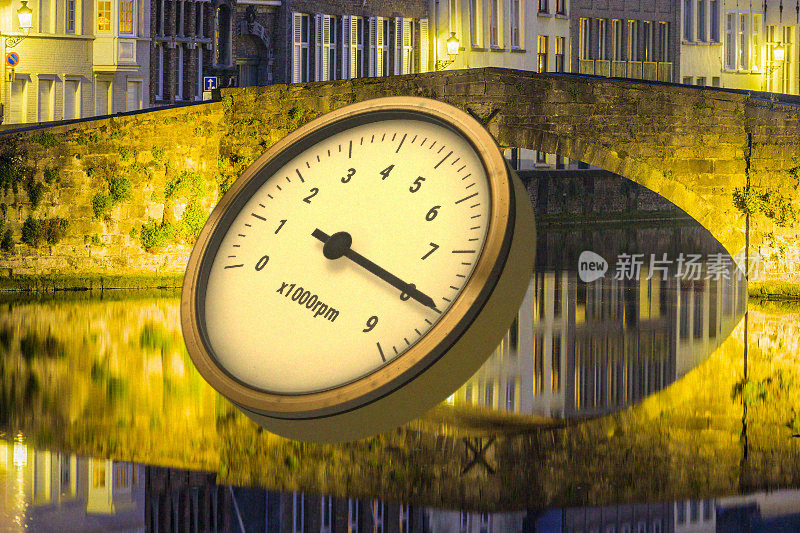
8000 rpm
